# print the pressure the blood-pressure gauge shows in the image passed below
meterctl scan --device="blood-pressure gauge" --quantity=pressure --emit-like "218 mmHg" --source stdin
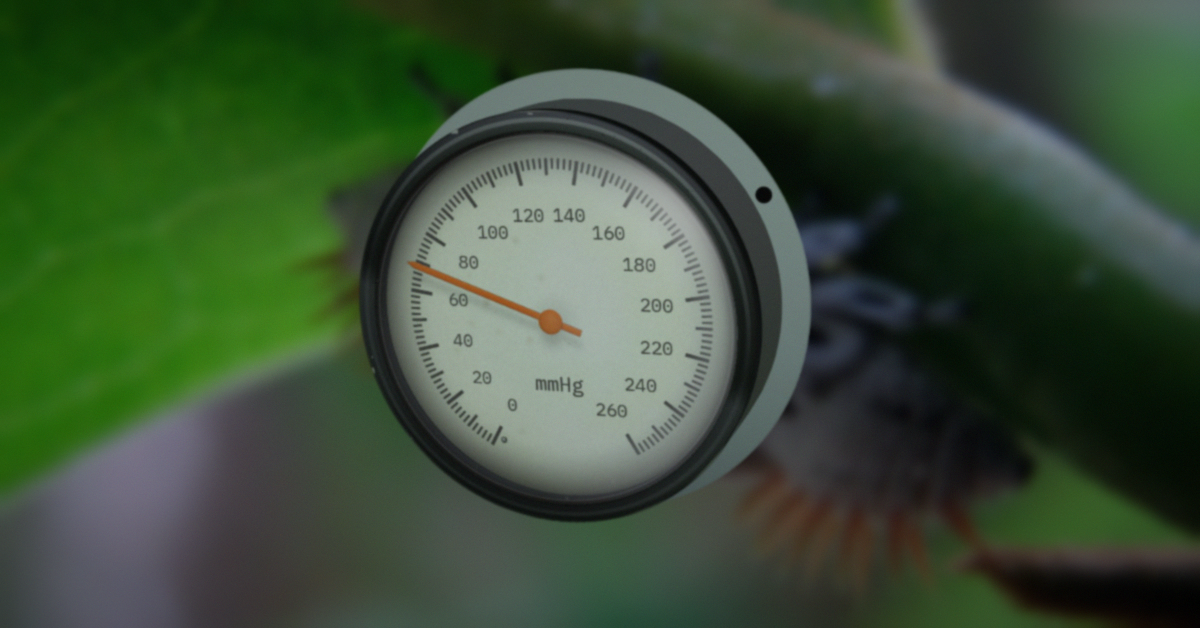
70 mmHg
